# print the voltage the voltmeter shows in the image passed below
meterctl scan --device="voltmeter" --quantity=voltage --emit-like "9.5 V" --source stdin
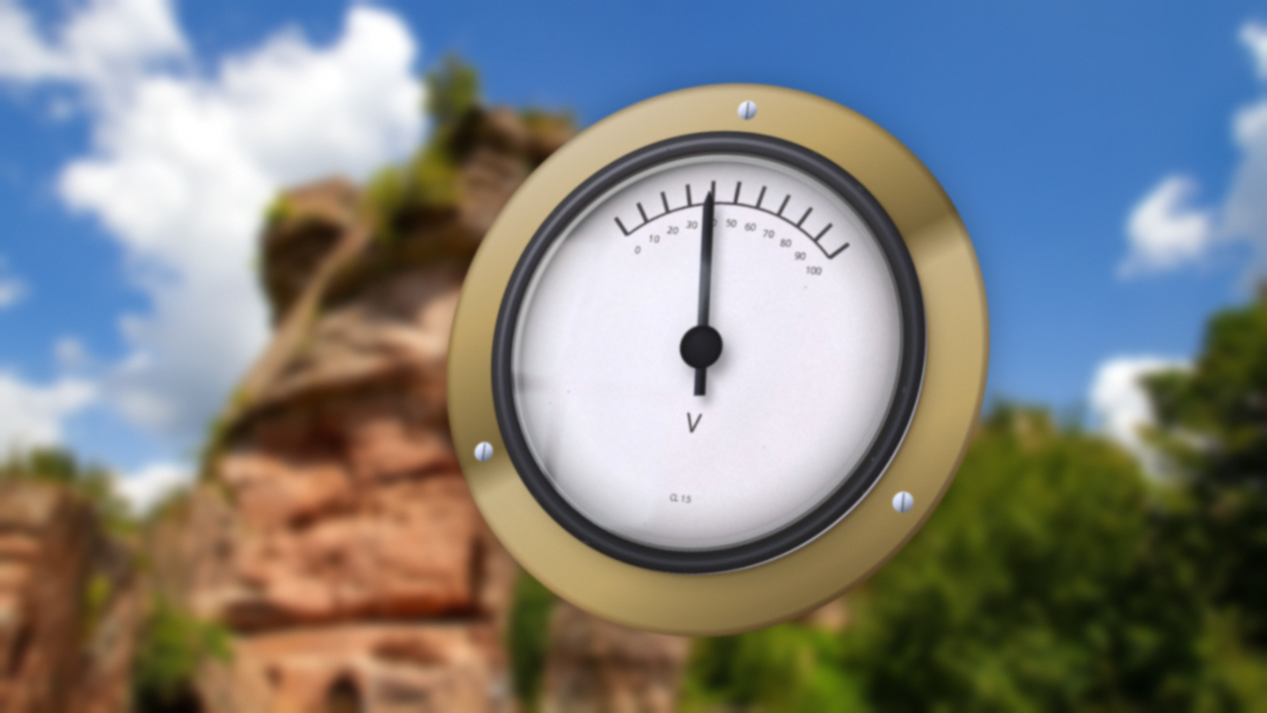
40 V
